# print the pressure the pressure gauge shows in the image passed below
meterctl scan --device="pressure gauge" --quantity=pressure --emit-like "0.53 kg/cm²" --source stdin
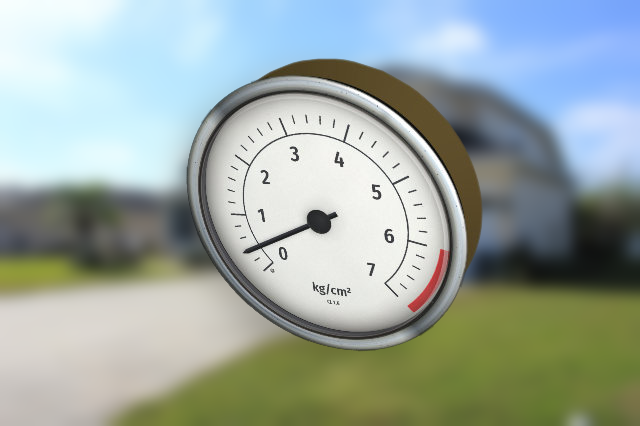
0.4 kg/cm²
